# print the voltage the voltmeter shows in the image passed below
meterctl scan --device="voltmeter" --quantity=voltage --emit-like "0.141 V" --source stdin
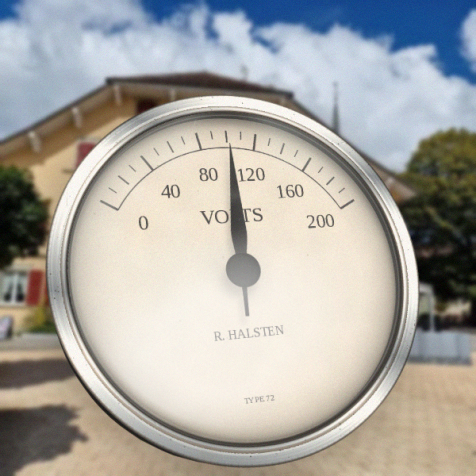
100 V
